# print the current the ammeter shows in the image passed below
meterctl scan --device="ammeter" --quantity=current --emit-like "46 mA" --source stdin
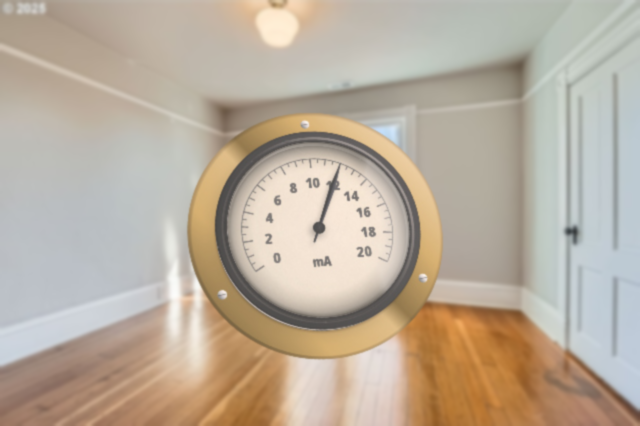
12 mA
